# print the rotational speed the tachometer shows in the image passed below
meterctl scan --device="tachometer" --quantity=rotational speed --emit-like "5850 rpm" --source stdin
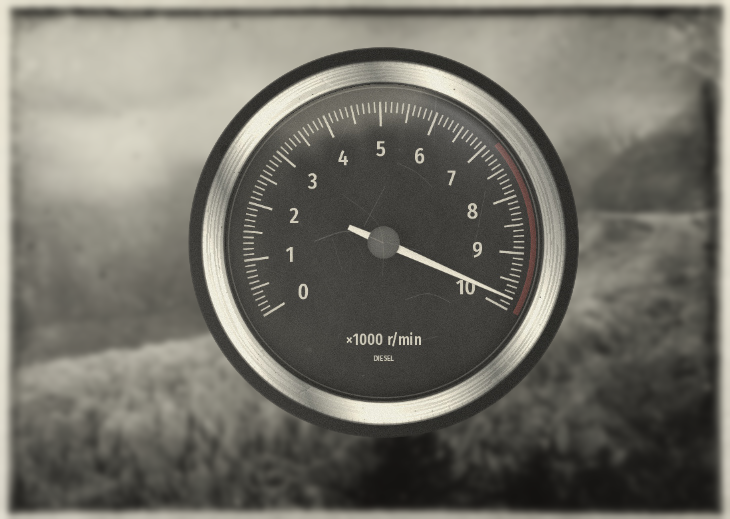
9800 rpm
